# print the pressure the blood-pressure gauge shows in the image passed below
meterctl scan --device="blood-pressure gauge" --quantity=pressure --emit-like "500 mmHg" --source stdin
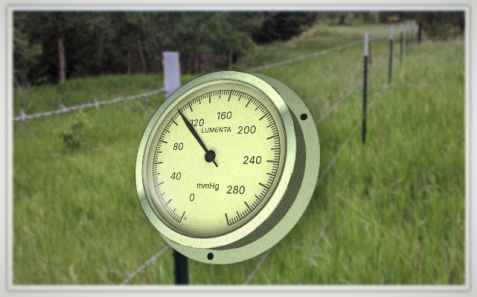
110 mmHg
